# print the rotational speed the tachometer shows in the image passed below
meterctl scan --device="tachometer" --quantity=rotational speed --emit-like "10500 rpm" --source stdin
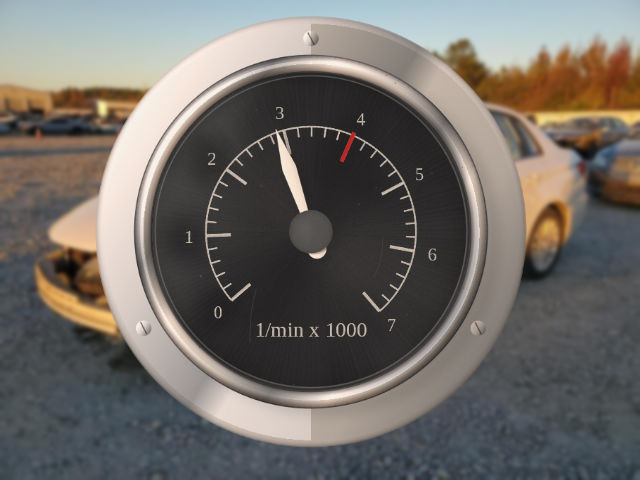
2900 rpm
